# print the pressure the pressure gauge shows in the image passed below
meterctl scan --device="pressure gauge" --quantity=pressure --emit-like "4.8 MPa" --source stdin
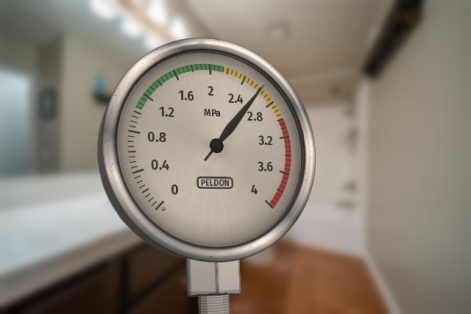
2.6 MPa
